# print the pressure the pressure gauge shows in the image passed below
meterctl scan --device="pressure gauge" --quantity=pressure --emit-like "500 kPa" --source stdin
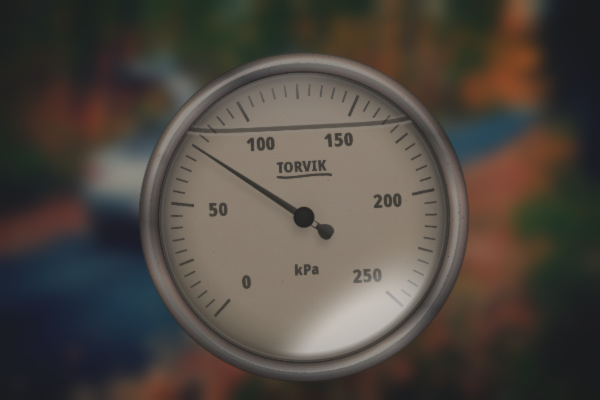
75 kPa
